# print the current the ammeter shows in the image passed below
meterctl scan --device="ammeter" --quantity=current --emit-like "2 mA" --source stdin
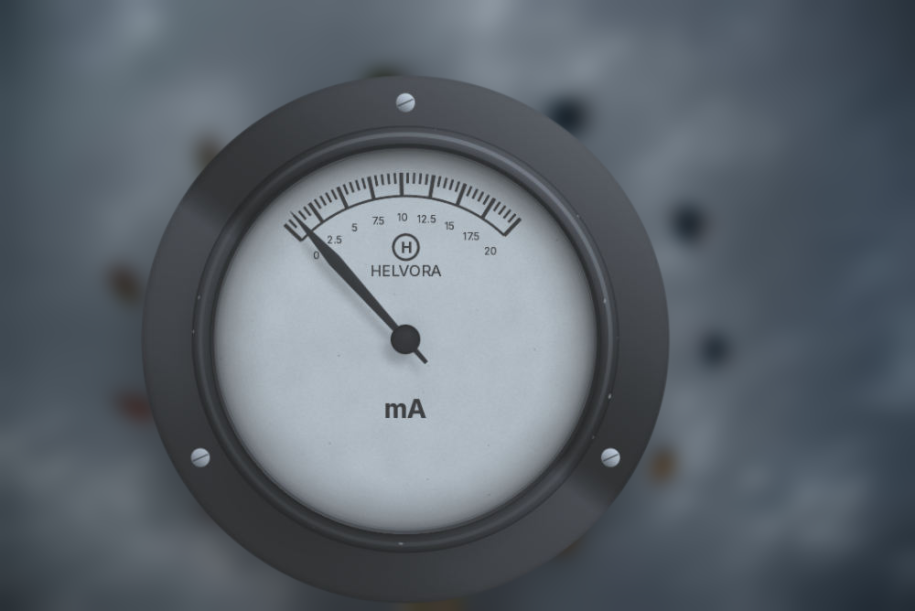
1 mA
